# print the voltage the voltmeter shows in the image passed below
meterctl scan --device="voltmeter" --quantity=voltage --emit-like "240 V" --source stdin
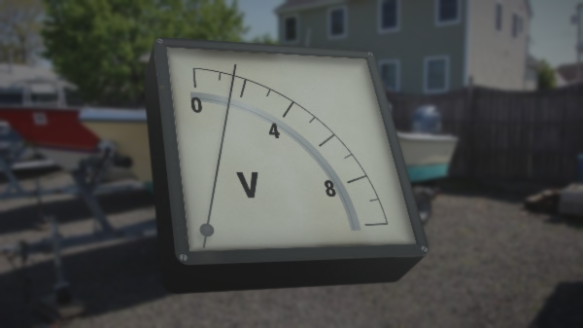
1.5 V
